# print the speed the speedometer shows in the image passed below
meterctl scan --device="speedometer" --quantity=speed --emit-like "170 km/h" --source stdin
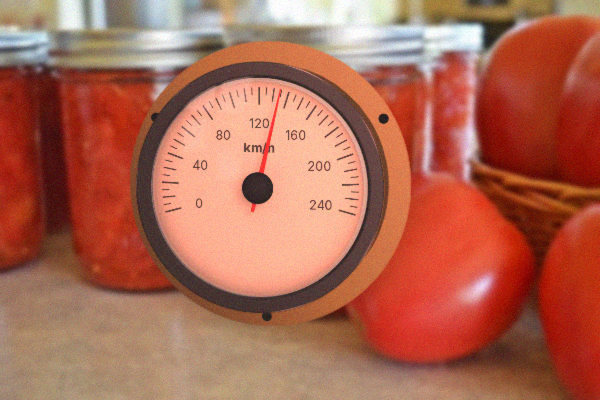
135 km/h
